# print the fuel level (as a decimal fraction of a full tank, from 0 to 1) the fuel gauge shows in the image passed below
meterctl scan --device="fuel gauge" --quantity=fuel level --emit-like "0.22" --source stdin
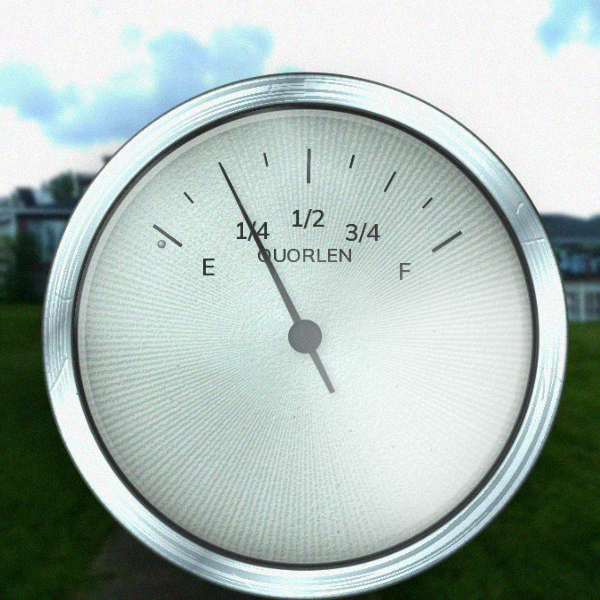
0.25
